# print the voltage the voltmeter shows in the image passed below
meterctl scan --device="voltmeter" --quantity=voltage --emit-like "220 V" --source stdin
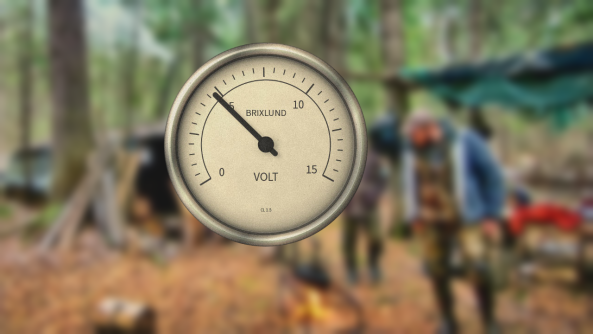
4.75 V
